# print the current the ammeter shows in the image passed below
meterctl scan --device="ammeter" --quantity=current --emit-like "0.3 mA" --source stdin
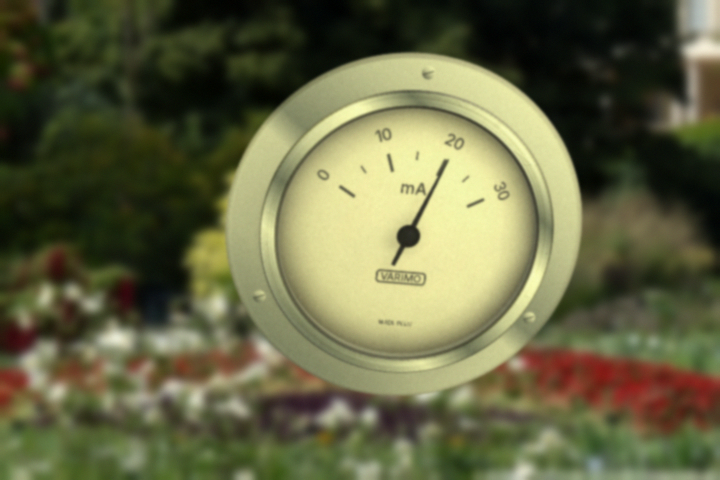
20 mA
